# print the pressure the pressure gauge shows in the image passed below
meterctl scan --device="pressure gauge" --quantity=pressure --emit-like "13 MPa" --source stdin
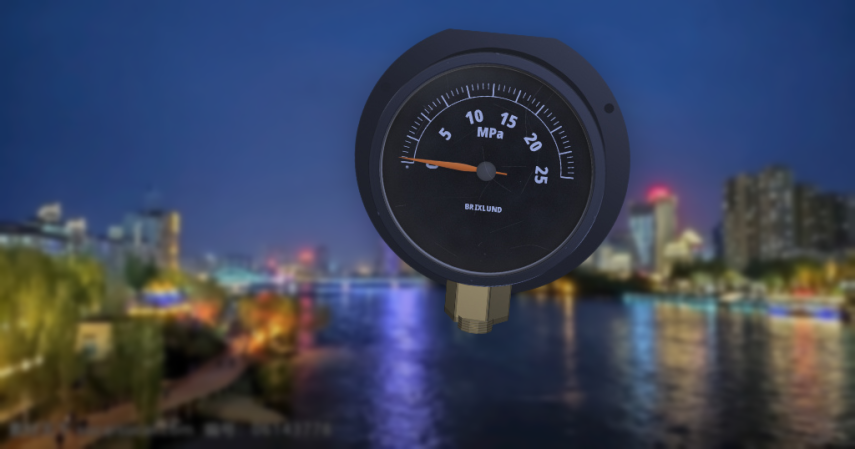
0.5 MPa
